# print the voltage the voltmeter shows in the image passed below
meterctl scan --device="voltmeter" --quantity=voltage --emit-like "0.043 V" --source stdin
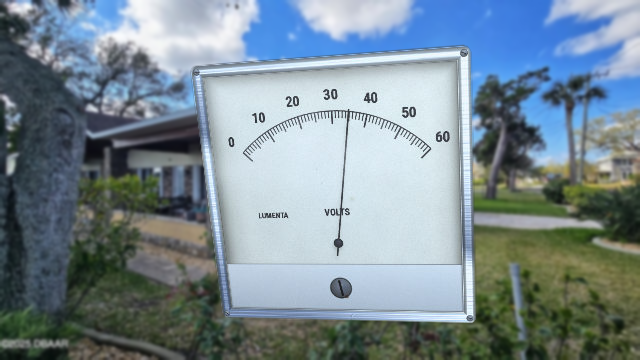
35 V
